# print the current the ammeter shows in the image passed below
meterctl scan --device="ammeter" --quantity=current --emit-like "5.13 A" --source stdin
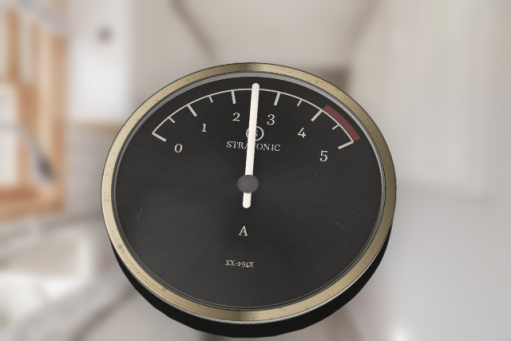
2.5 A
